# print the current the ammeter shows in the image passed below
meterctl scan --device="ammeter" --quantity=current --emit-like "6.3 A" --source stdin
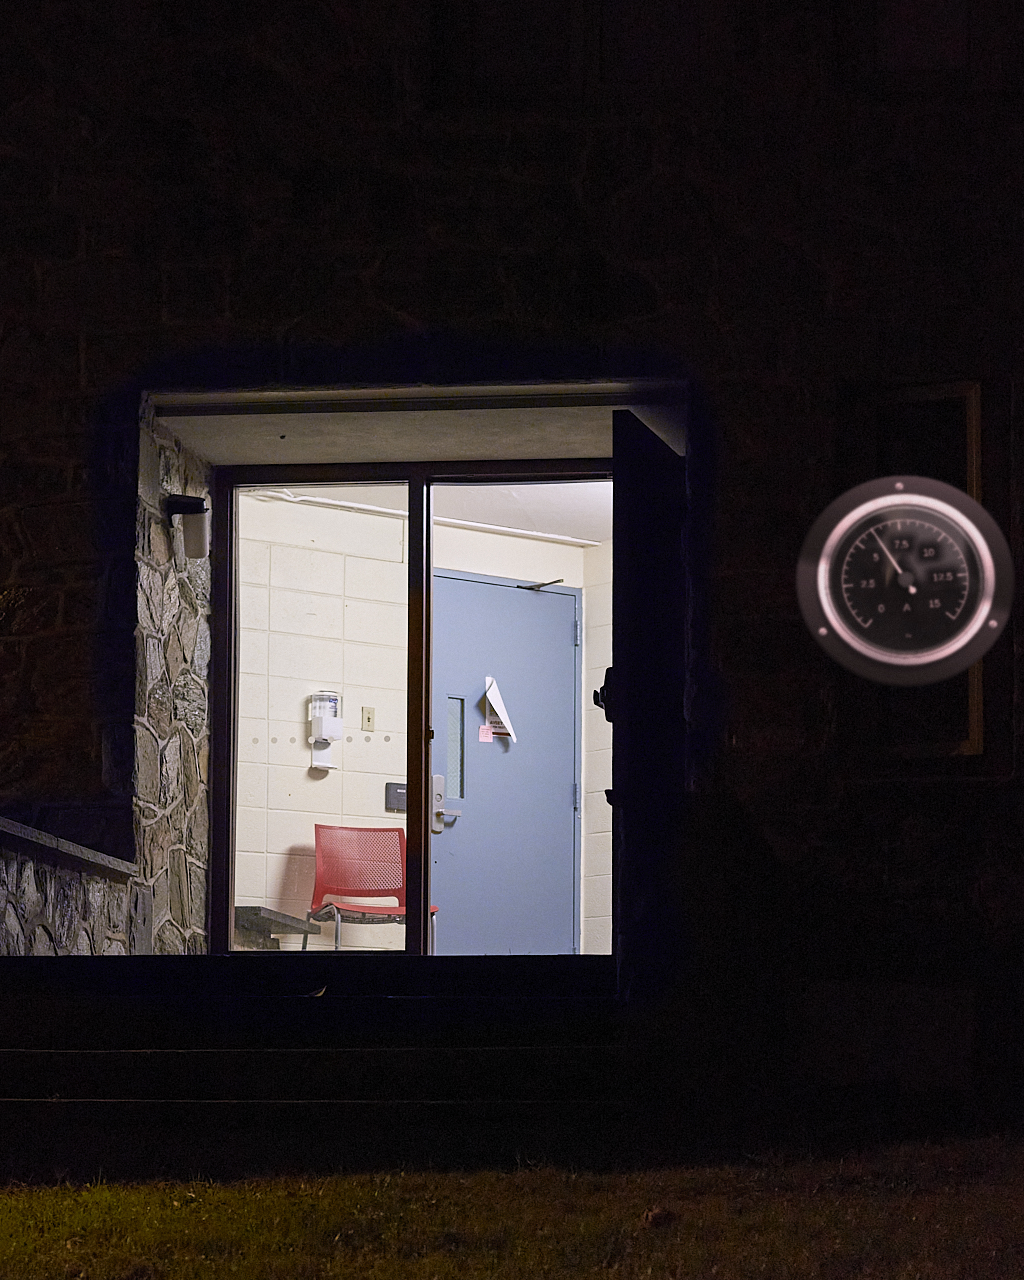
6 A
